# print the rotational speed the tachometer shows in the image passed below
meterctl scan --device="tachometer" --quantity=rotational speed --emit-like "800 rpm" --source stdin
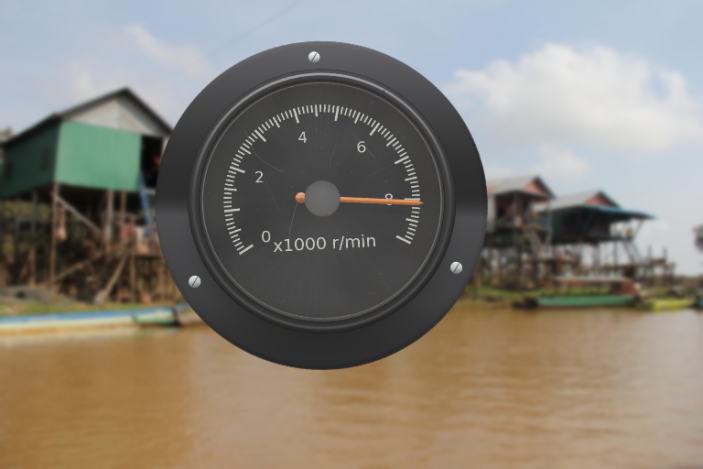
8100 rpm
